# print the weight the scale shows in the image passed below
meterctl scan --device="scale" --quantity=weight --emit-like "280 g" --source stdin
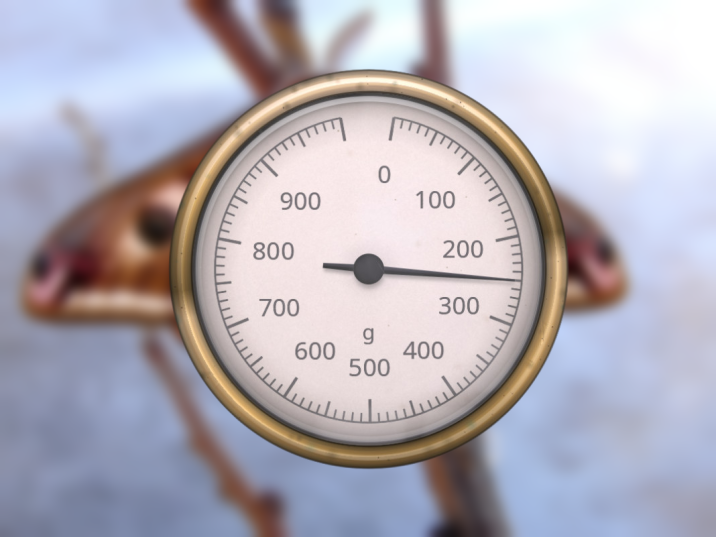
250 g
